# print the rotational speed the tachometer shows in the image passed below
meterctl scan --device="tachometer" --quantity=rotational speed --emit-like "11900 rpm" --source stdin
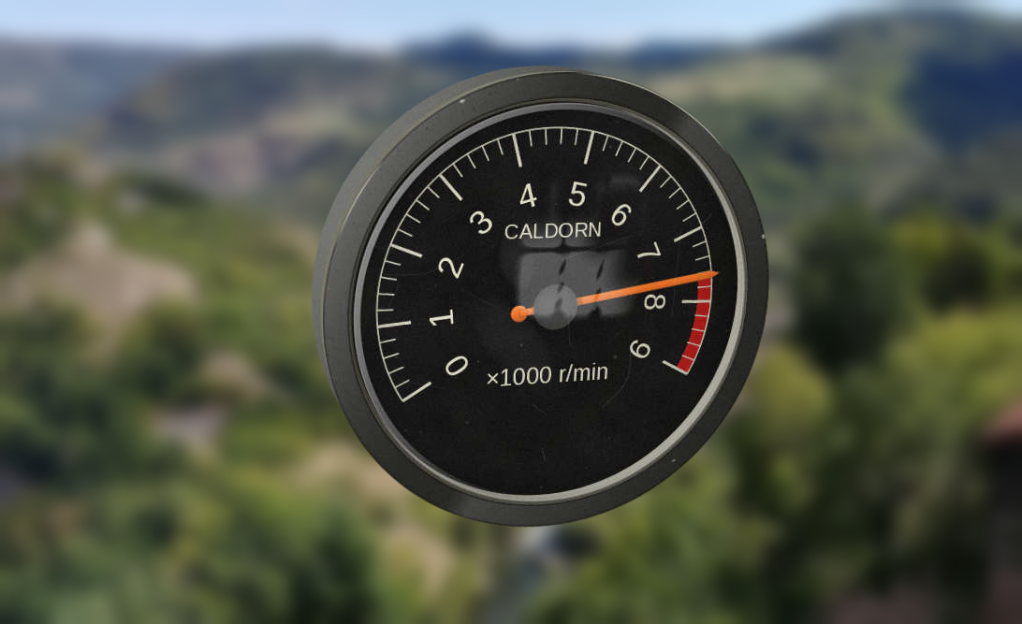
7600 rpm
